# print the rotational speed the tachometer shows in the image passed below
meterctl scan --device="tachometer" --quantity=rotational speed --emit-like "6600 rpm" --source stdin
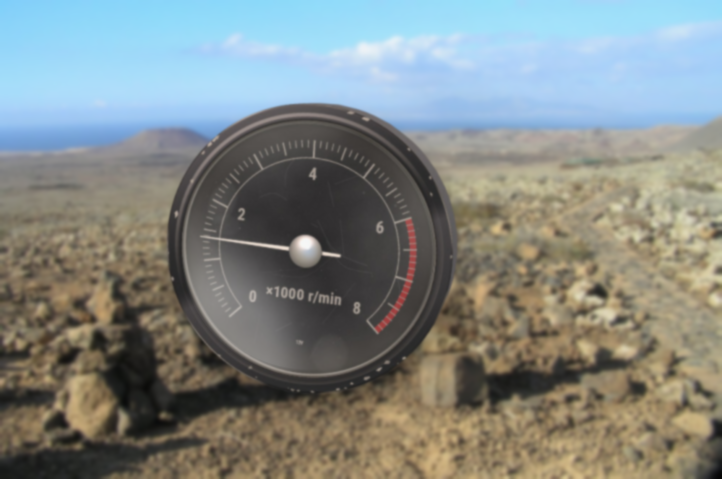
1400 rpm
